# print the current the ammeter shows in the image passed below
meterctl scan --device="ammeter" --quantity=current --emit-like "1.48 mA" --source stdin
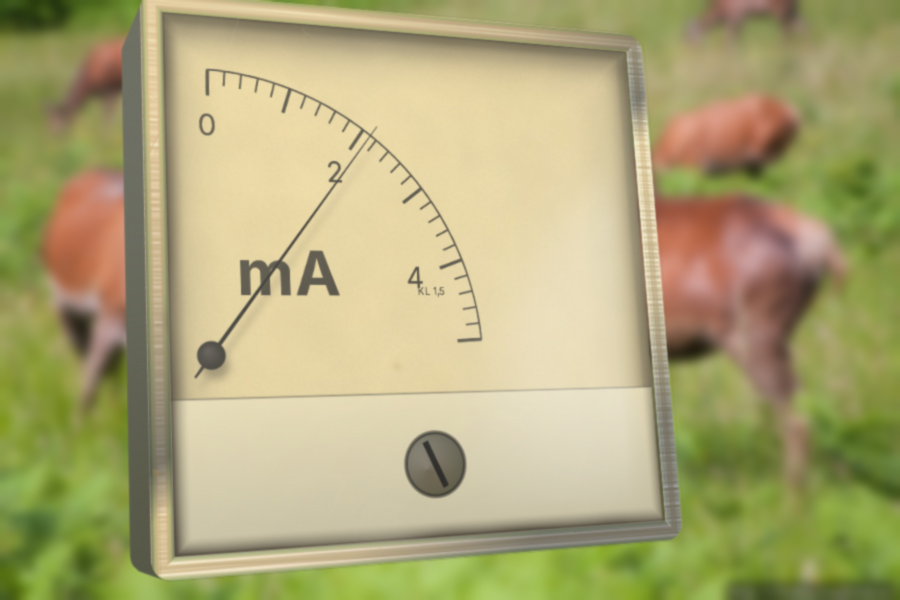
2.1 mA
